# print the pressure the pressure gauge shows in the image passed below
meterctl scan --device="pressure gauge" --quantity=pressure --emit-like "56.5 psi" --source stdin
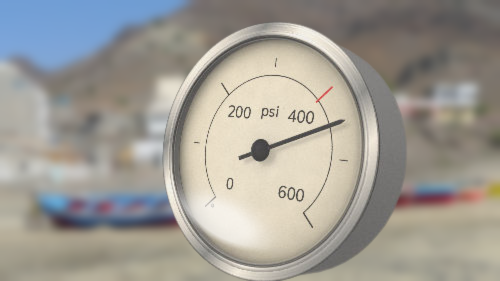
450 psi
